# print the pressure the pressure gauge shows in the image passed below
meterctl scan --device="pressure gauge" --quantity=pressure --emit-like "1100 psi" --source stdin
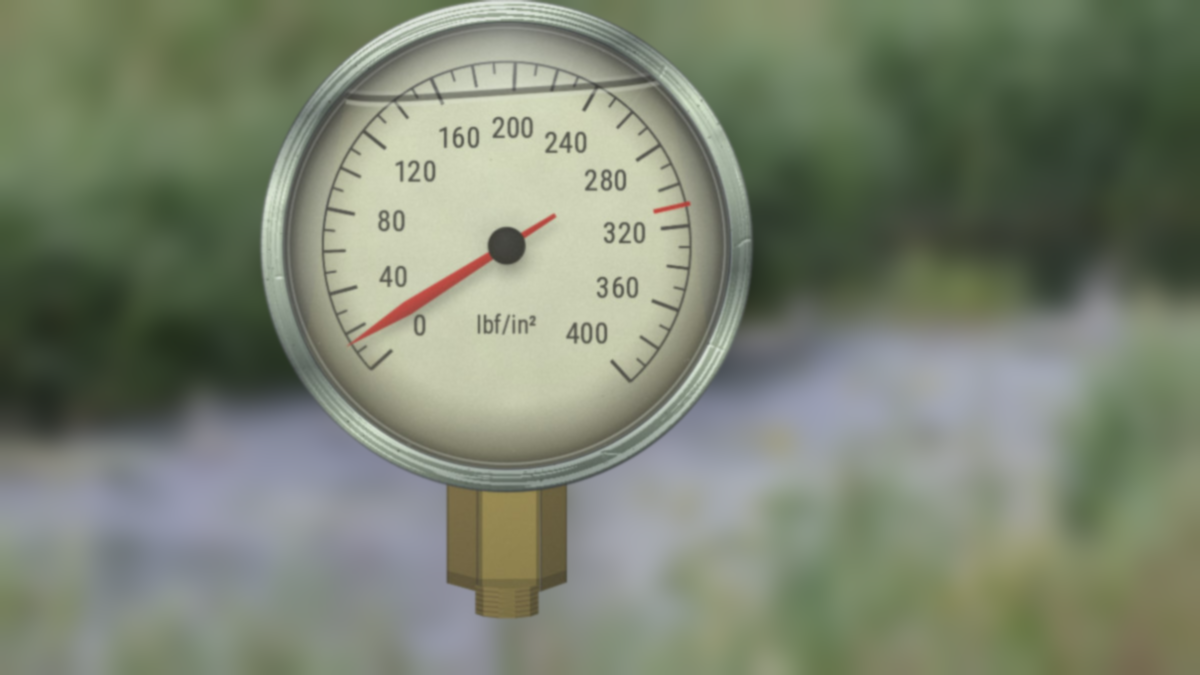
15 psi
